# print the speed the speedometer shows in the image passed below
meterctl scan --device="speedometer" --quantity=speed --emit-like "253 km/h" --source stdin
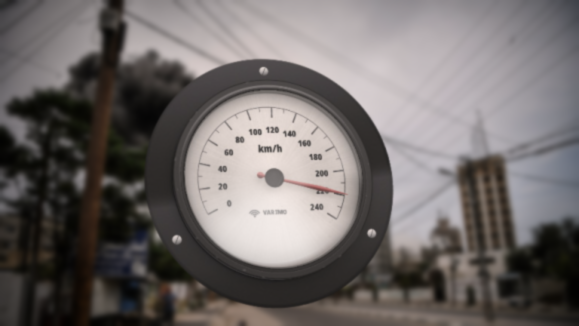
220 km/h
